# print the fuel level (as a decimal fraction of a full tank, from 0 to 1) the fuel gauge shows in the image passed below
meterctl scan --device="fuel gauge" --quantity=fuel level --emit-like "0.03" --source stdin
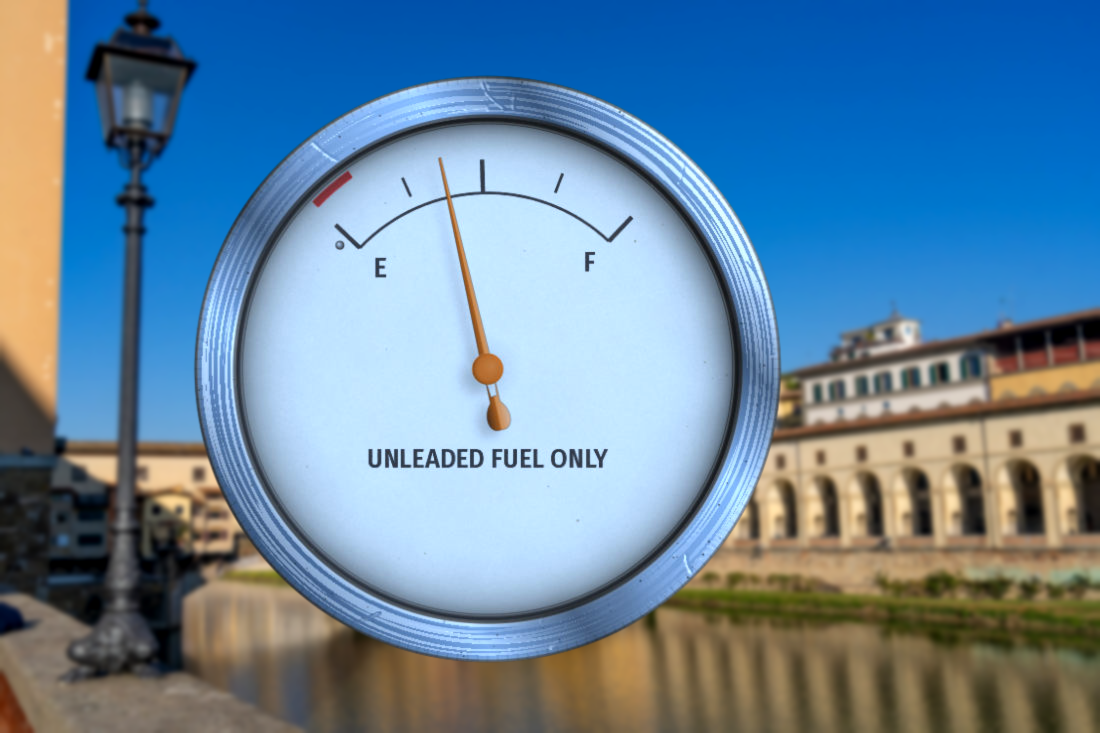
0.375
